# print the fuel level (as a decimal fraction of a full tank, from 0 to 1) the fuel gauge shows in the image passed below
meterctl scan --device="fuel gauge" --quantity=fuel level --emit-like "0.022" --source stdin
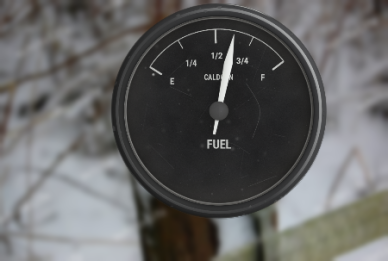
0.625
